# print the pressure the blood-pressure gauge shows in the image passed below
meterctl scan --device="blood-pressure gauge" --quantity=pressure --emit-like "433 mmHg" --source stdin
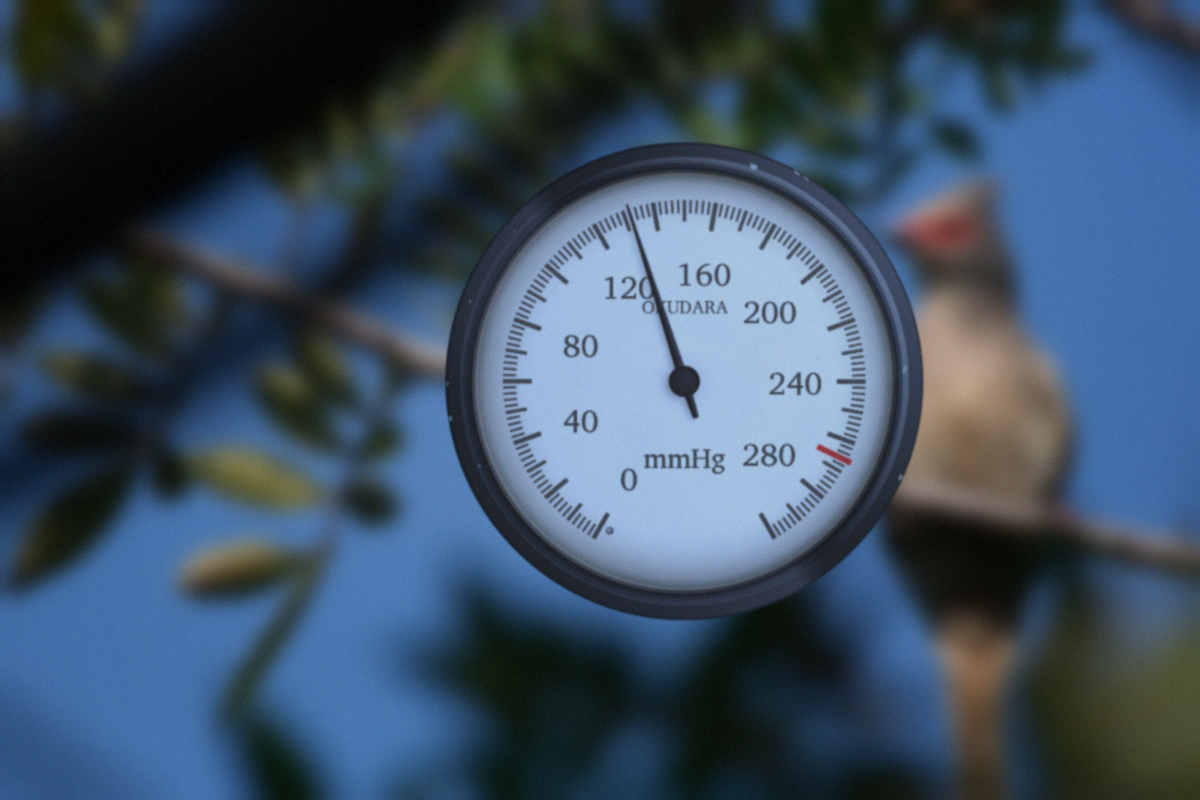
132 mmHg
